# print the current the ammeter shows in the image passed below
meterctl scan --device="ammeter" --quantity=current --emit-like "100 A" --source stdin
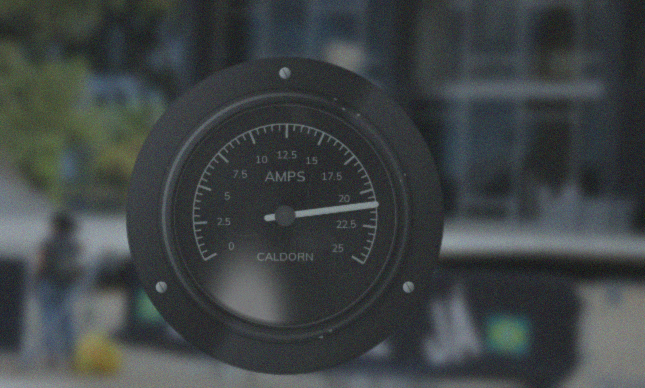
21 A
